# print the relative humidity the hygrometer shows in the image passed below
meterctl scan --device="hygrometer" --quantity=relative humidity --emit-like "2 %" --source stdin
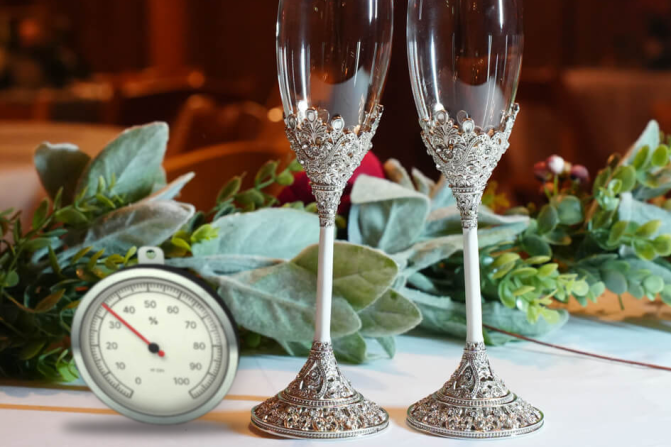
35 %
